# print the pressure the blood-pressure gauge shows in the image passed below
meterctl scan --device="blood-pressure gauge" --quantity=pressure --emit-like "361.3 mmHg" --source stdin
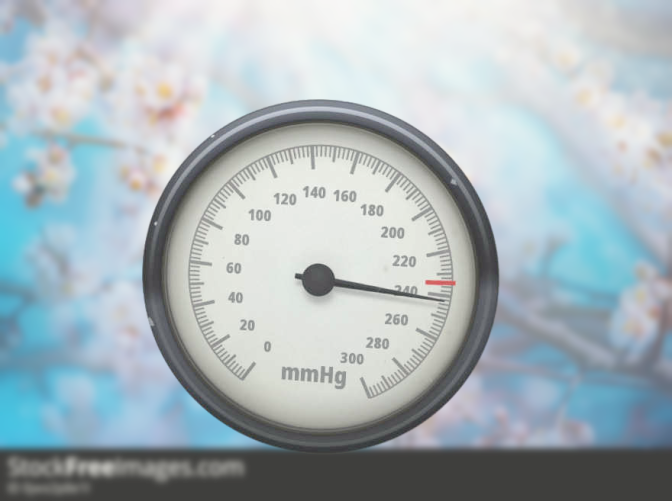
242 mmHg
